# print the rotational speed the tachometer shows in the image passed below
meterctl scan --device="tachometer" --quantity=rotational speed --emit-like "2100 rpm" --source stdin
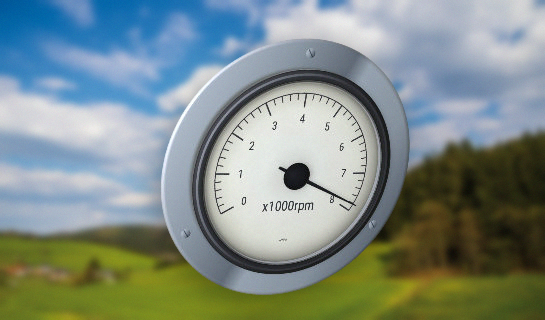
7800 rpm
